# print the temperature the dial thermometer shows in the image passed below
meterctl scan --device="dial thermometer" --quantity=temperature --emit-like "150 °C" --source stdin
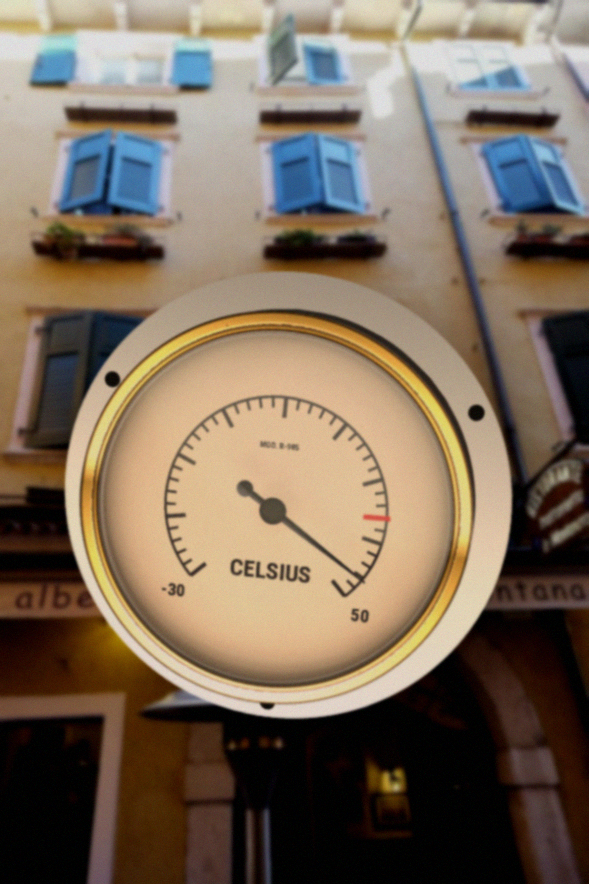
46 °C
